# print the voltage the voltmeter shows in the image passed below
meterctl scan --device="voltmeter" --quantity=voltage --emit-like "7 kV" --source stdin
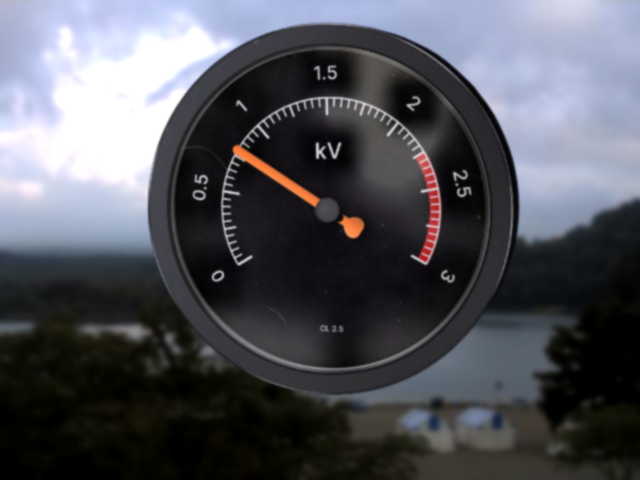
0.8 kV
